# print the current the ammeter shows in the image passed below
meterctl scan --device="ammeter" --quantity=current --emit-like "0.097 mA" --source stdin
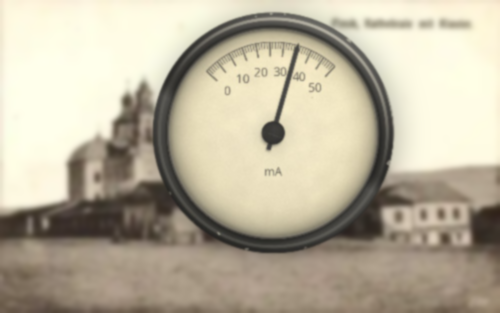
35 mA
